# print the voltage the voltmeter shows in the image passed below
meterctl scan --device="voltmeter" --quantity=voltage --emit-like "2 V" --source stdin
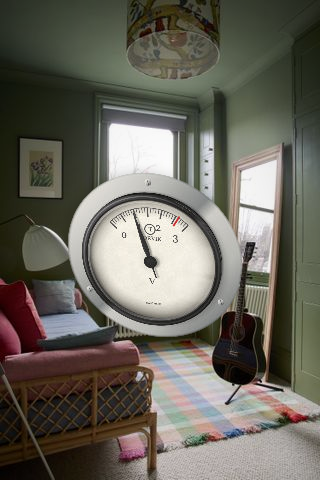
1 V
